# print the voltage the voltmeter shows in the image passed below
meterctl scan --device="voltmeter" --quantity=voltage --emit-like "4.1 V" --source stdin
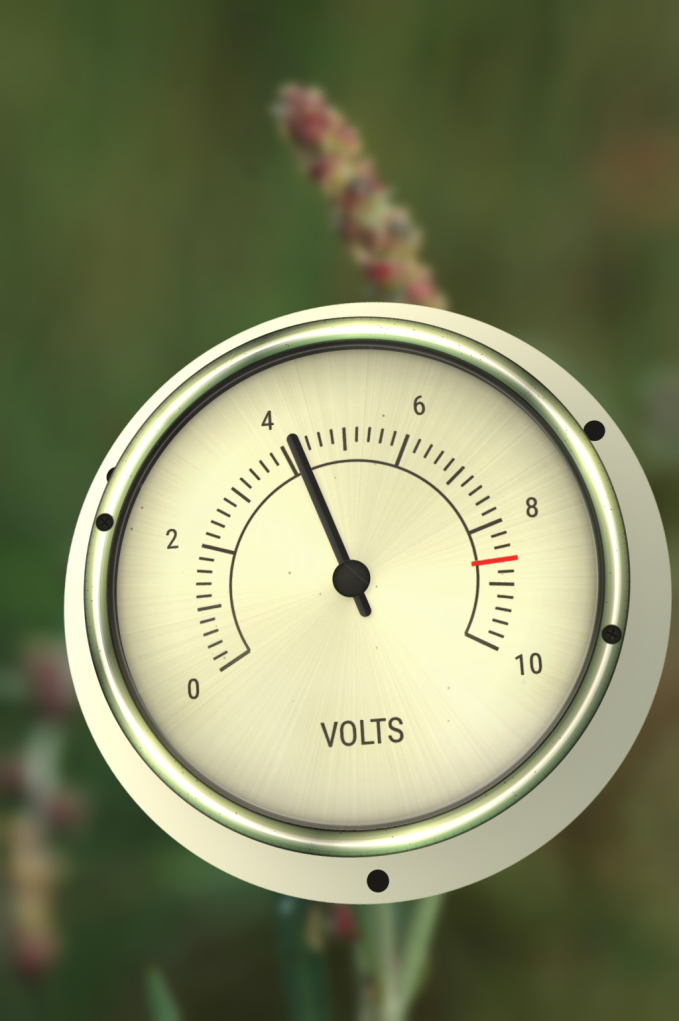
4.2 V
